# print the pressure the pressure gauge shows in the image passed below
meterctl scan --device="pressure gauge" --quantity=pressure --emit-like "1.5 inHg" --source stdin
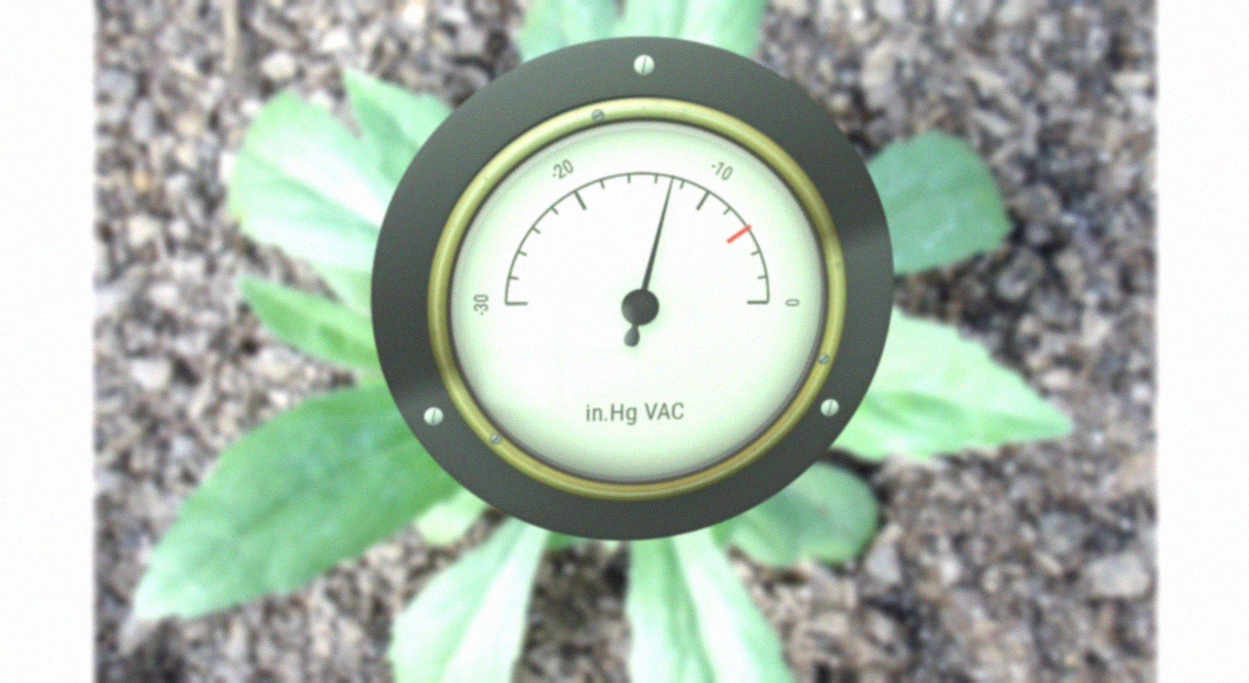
-13 inHg
